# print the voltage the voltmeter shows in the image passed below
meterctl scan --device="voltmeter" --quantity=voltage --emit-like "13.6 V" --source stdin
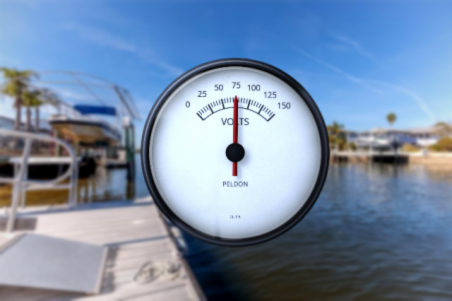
75 V
